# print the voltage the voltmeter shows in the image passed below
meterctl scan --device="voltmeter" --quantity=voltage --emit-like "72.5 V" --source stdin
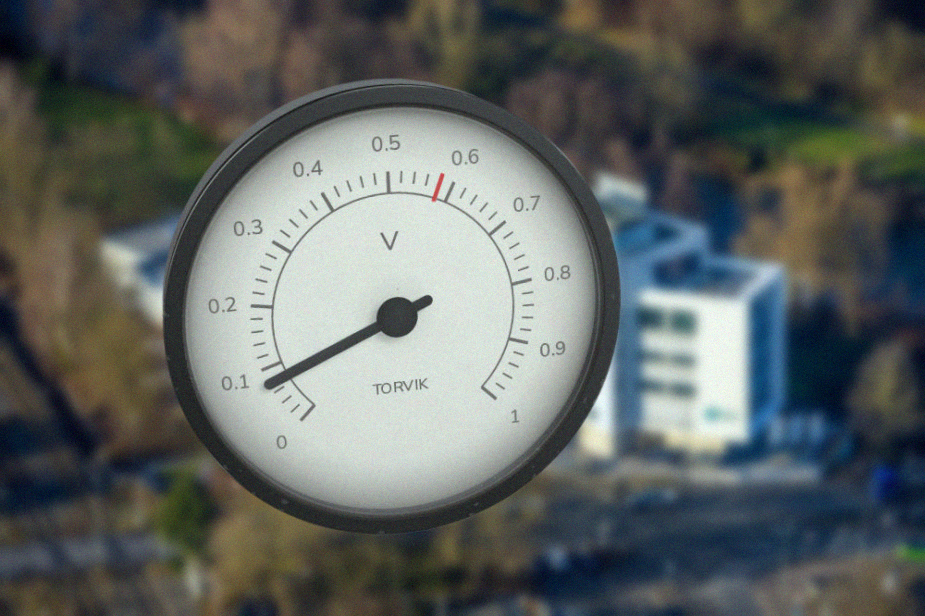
0.08 V
